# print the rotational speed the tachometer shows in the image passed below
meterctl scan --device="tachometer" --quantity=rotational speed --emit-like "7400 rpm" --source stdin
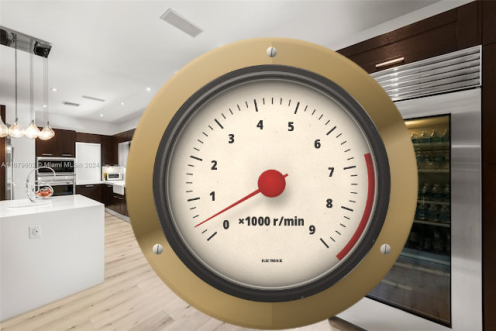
400 rpm
